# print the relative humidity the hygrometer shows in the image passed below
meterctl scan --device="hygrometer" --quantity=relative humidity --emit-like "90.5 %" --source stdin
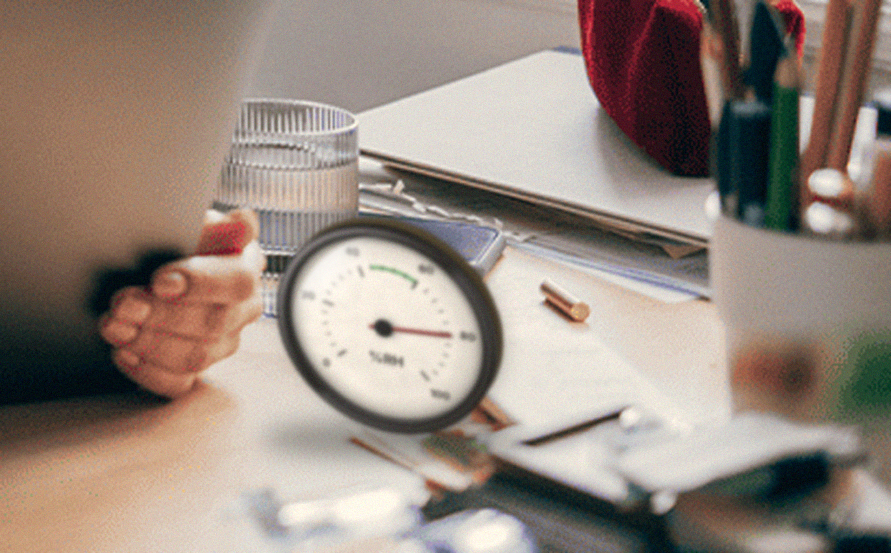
80 %
